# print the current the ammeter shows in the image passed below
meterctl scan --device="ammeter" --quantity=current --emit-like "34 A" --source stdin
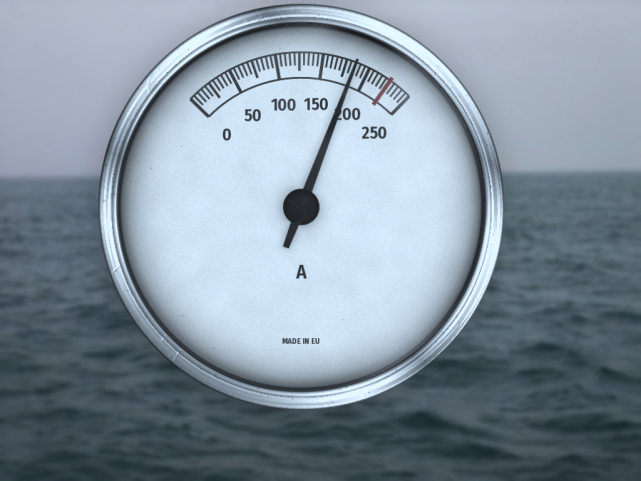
185 A
